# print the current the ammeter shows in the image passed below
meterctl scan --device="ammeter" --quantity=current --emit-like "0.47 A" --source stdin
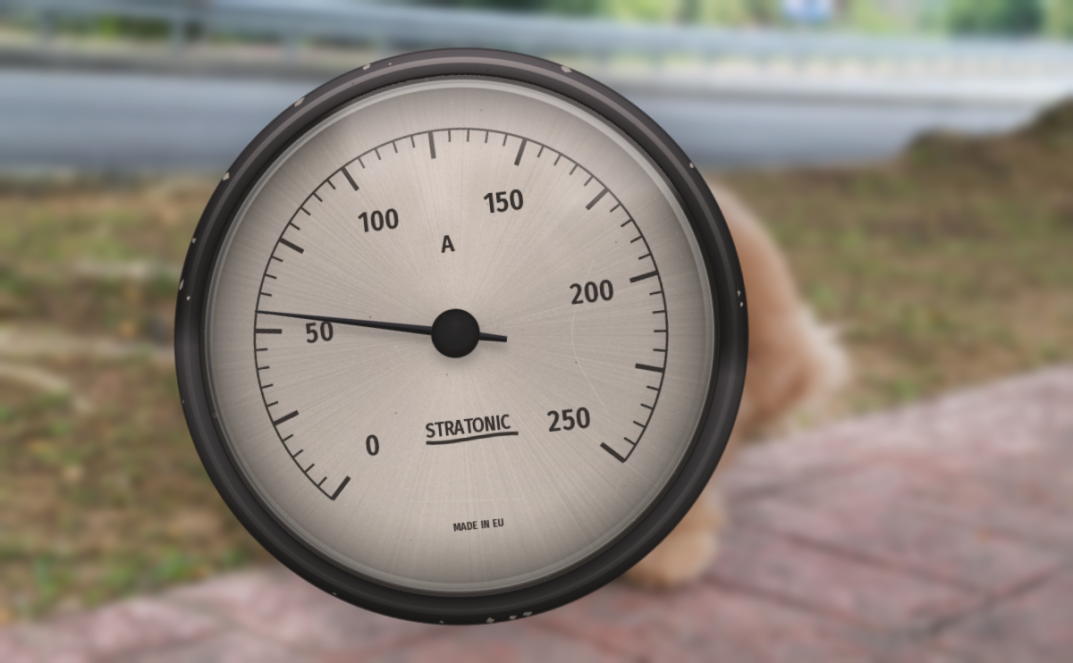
55 A
